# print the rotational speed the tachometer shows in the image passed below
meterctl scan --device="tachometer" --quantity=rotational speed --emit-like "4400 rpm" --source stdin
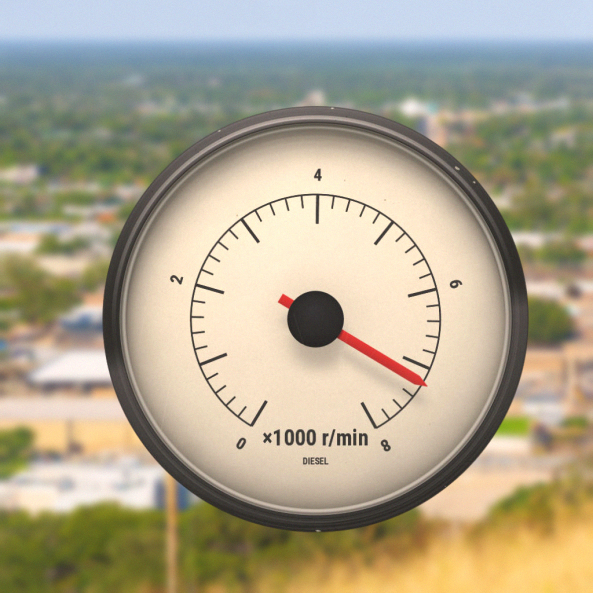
7200 rpm
